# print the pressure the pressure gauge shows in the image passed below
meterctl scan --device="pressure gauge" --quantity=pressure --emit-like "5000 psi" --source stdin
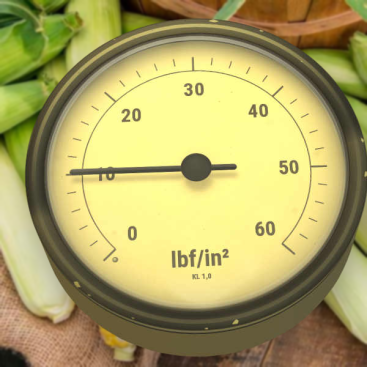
10 psi
